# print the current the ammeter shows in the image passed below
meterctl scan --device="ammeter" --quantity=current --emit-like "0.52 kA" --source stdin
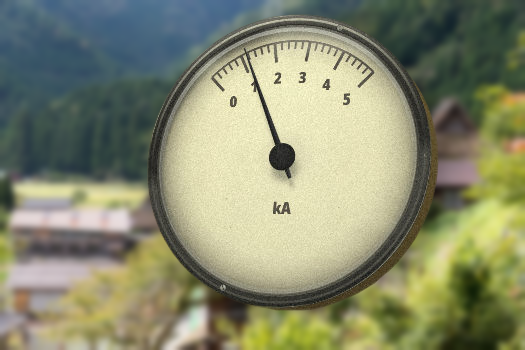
1.2 kA
